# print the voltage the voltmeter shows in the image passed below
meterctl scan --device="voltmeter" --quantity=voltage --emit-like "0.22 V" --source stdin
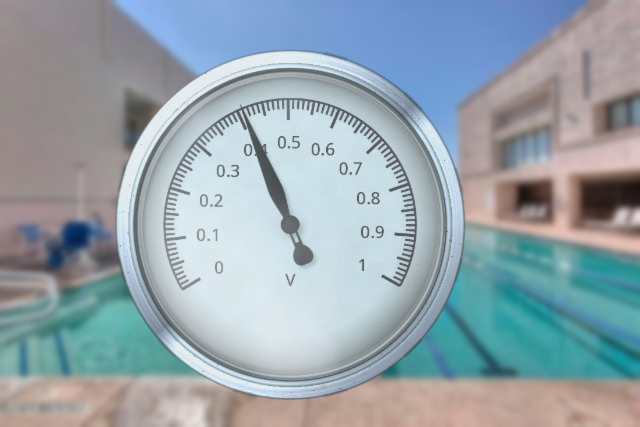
0.41 V
